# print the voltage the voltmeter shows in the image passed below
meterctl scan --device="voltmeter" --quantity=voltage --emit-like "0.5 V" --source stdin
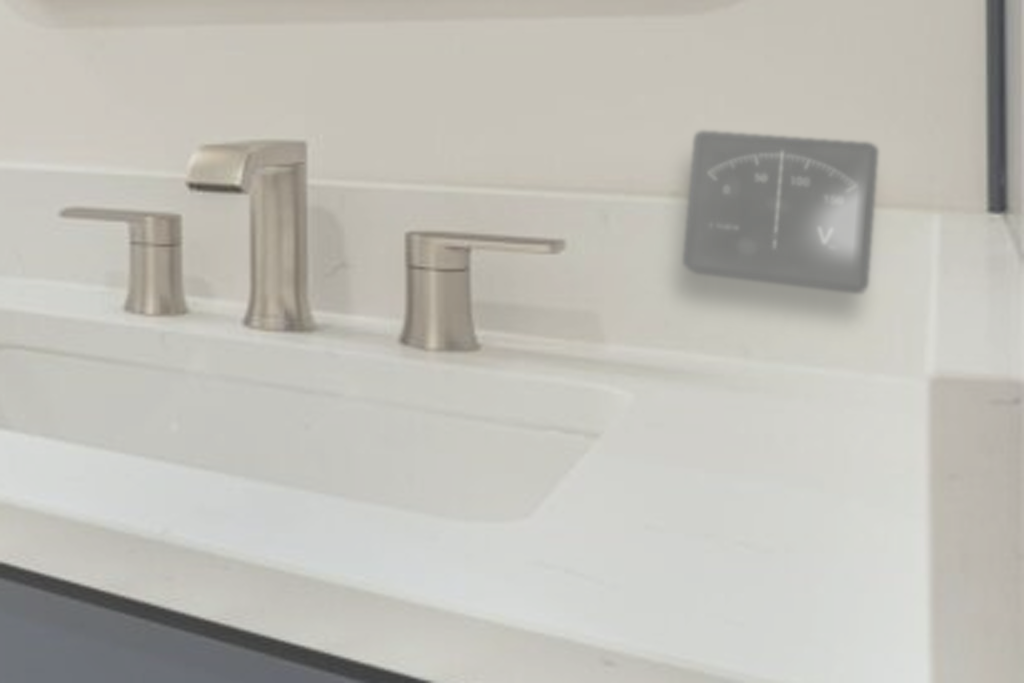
75 V
